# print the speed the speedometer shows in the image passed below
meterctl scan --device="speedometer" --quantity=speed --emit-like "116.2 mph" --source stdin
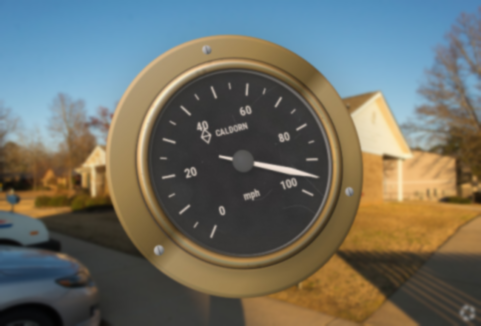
95 mph
